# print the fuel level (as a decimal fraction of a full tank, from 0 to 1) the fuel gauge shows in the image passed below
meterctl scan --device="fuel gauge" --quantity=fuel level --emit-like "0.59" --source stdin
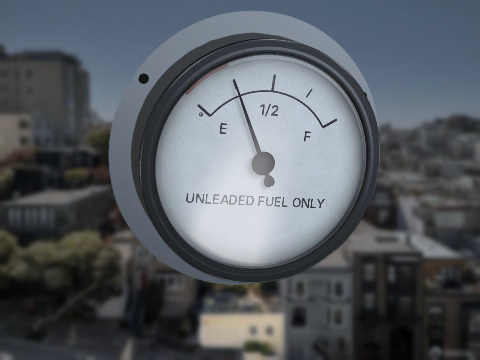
0.25
